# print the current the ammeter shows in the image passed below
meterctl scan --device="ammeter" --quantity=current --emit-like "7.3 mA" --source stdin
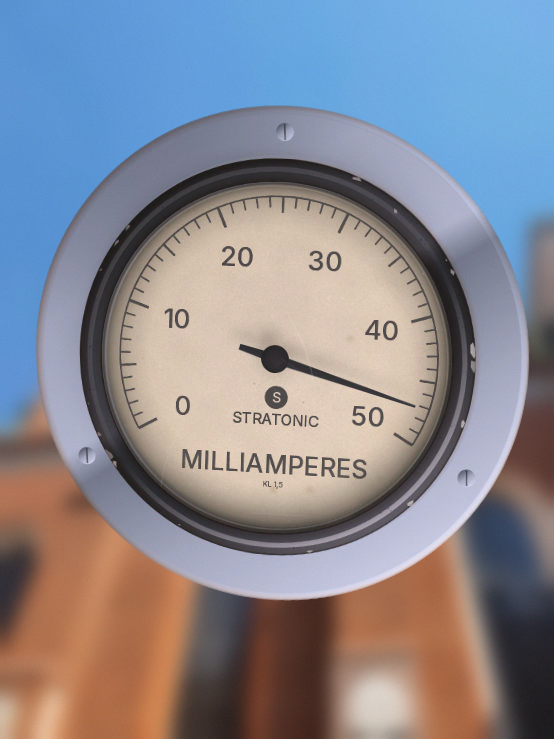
47 mA
